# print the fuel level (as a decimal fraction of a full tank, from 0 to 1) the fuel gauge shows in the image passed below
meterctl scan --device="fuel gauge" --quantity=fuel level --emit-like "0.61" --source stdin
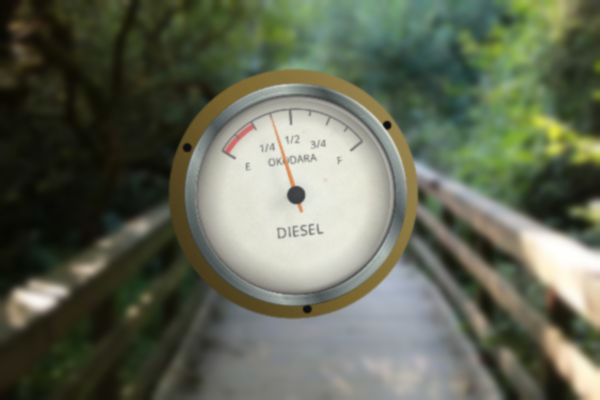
0.375
